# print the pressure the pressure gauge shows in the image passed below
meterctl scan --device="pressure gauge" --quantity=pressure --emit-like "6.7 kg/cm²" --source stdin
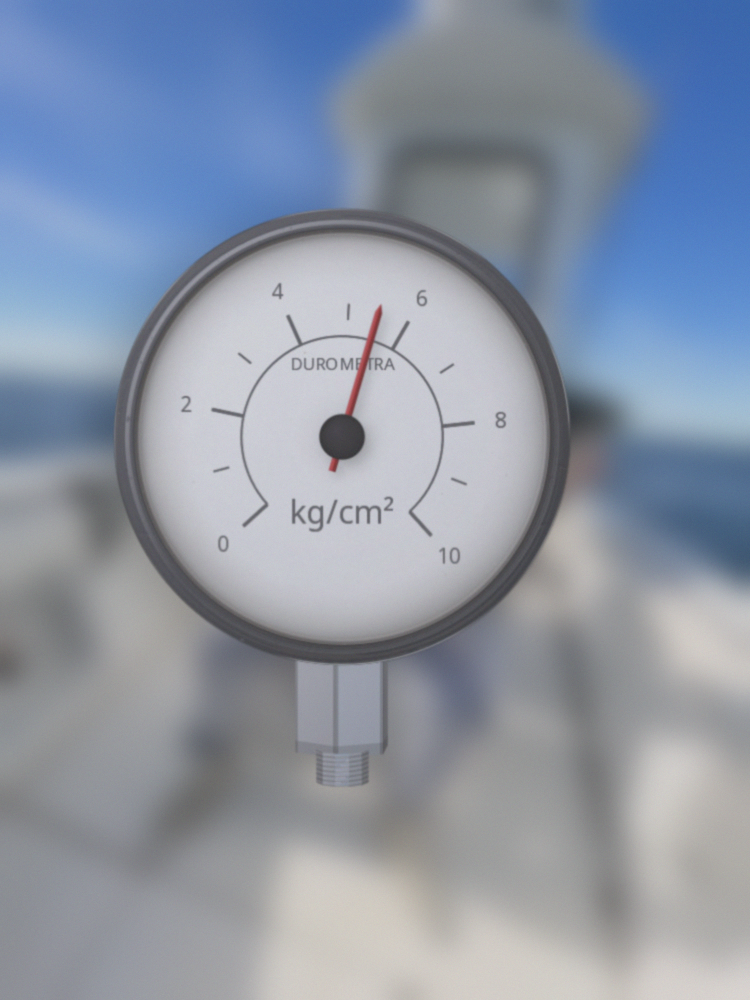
5.5 kg/cm²
